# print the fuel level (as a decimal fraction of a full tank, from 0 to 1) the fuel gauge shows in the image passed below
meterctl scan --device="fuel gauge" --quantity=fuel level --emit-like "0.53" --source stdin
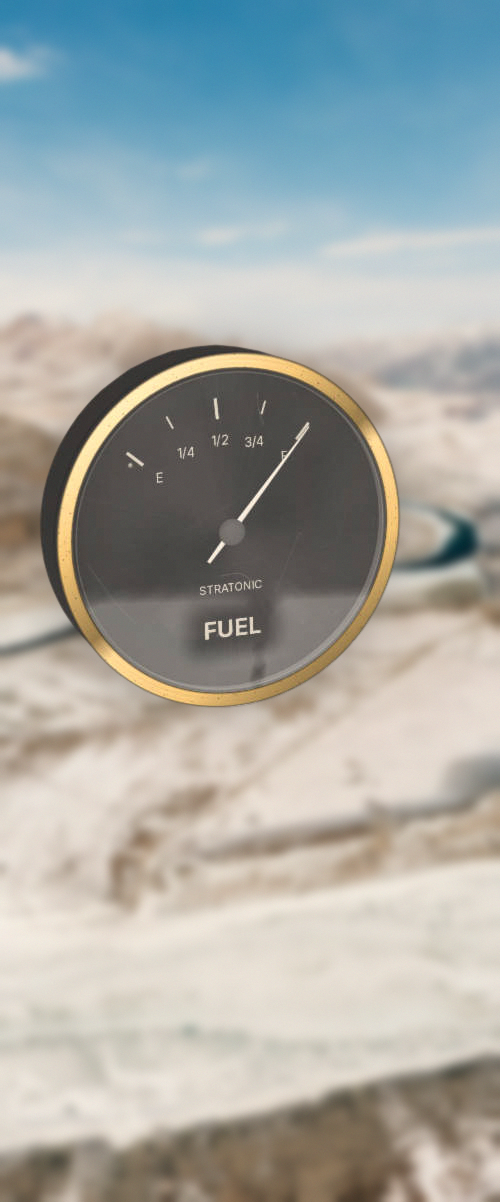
1
